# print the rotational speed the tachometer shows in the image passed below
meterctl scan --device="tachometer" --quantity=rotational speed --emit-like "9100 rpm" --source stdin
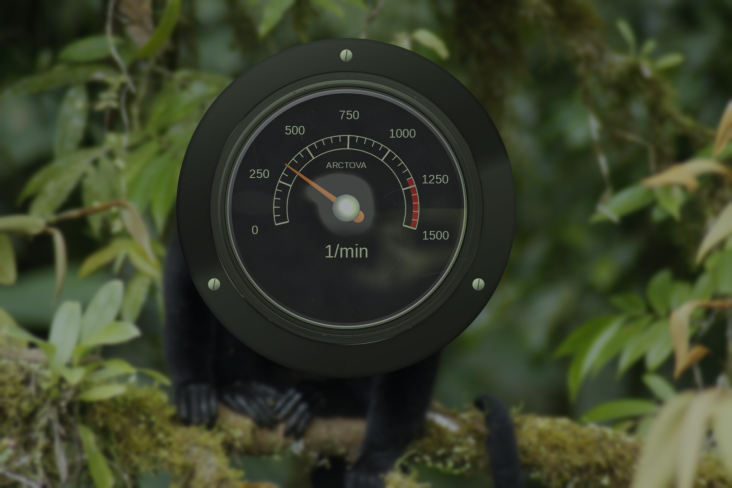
350 rpm
